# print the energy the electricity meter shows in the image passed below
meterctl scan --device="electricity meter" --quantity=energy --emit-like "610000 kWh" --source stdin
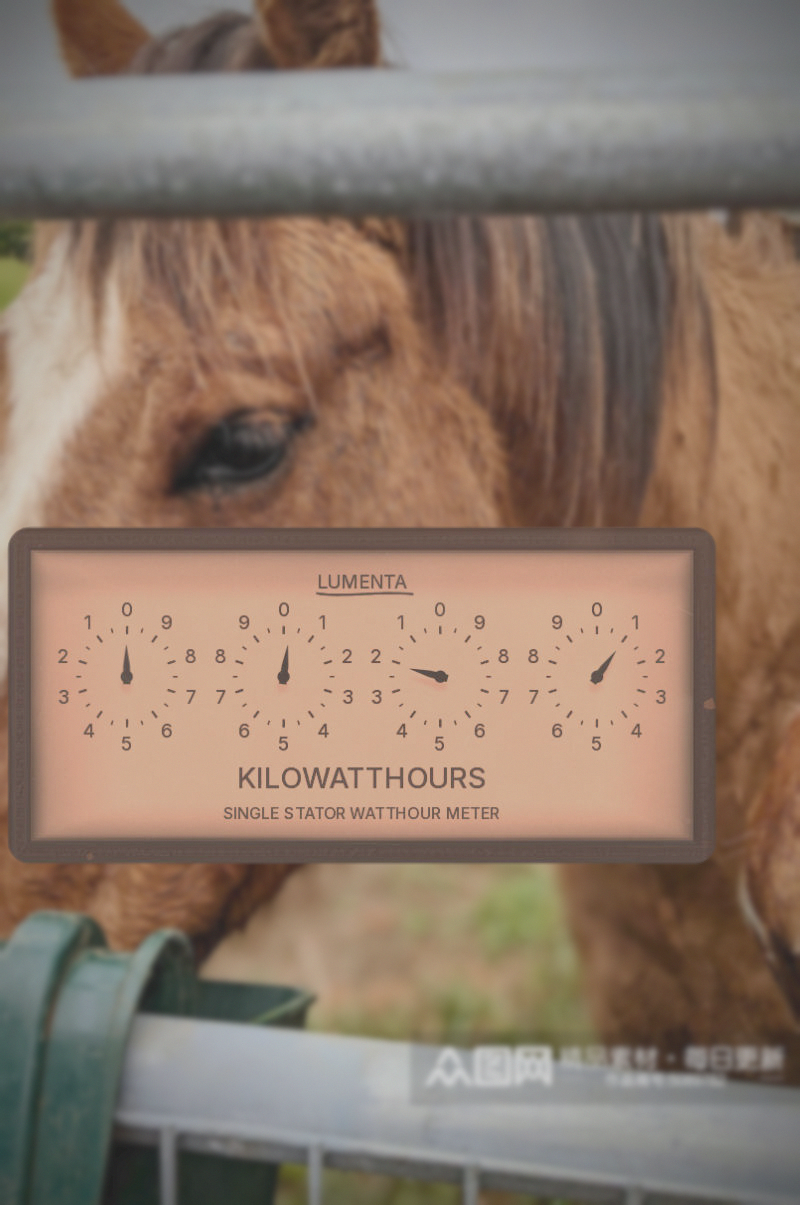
21 kWh
